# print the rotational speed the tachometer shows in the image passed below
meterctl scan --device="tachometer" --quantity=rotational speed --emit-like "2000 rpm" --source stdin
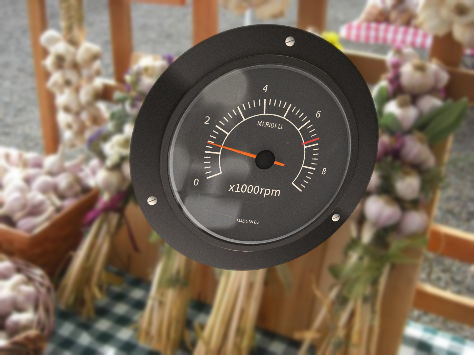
1400 rpm
